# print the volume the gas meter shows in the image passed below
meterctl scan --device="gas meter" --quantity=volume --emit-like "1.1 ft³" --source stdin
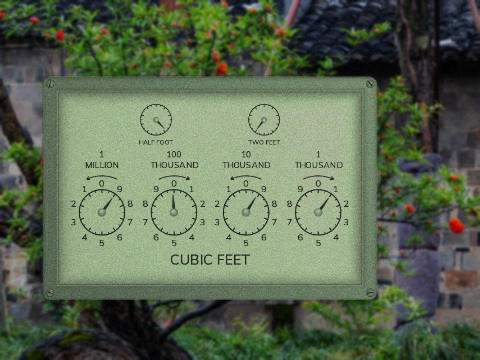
899100 ft³
